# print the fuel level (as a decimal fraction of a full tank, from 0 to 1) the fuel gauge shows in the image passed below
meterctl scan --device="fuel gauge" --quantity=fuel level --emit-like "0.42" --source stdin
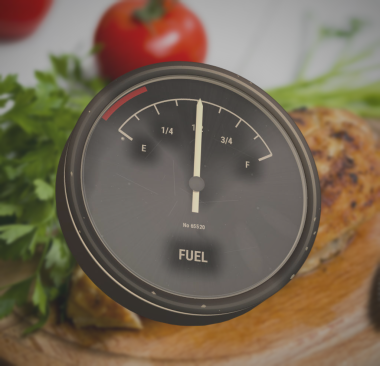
0.5
